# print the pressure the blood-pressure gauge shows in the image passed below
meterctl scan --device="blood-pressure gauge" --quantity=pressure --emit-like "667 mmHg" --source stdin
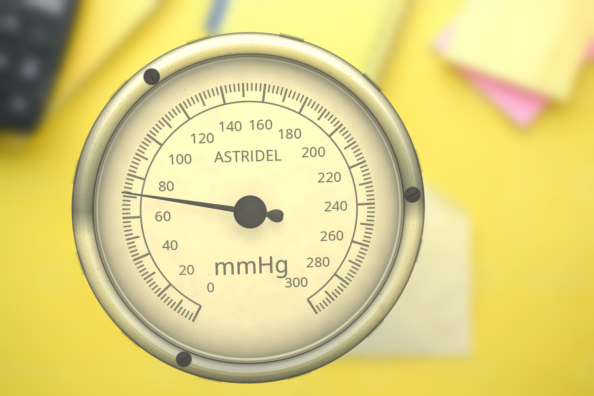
72 mmHg
